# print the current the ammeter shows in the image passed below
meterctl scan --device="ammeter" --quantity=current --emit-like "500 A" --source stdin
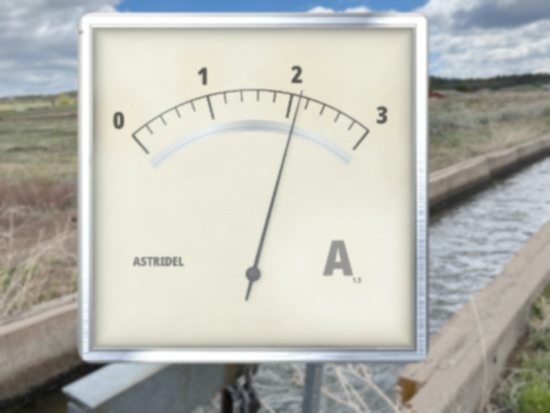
2.1 A
